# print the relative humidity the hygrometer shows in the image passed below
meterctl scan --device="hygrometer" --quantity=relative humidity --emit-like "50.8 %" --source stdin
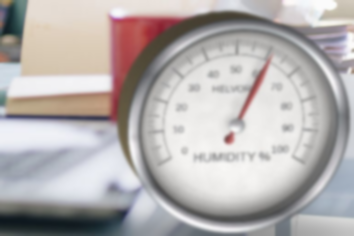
60 %
